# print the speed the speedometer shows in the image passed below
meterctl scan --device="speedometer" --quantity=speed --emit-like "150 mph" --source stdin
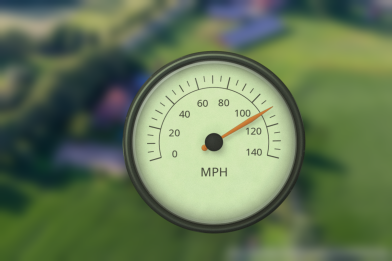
110 mph
